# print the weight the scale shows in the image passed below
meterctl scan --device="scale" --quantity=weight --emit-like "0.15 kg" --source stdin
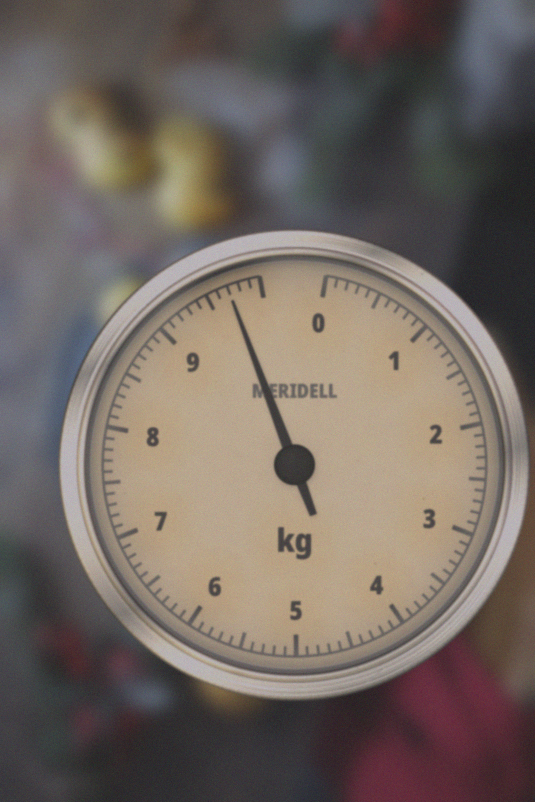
9.7 kg
